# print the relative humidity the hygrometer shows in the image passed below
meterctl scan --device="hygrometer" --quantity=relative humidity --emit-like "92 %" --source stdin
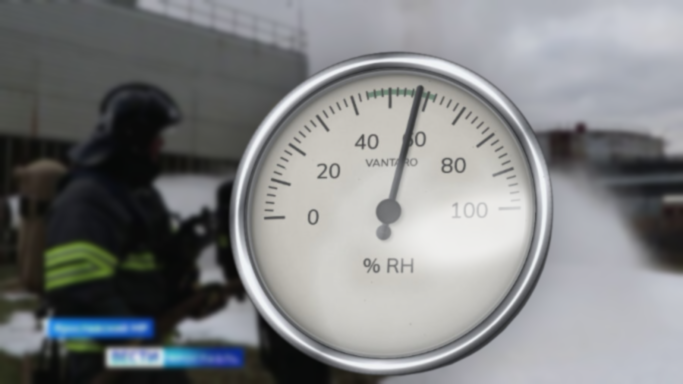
58 %
